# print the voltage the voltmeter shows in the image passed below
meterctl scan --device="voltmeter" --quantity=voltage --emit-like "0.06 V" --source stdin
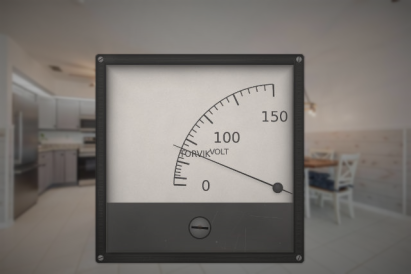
65 V
